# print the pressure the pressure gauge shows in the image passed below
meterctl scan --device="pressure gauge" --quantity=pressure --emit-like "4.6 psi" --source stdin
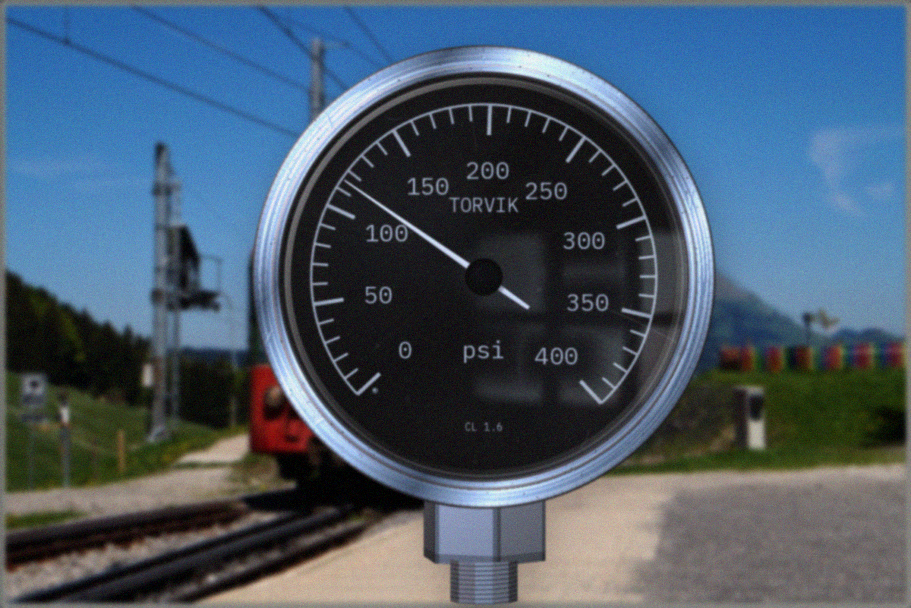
115 psi
